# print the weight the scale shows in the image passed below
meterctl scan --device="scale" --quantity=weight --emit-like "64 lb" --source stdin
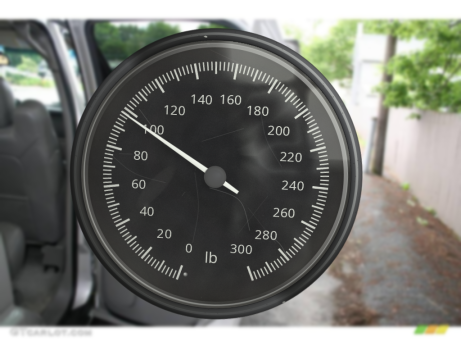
98 lb
